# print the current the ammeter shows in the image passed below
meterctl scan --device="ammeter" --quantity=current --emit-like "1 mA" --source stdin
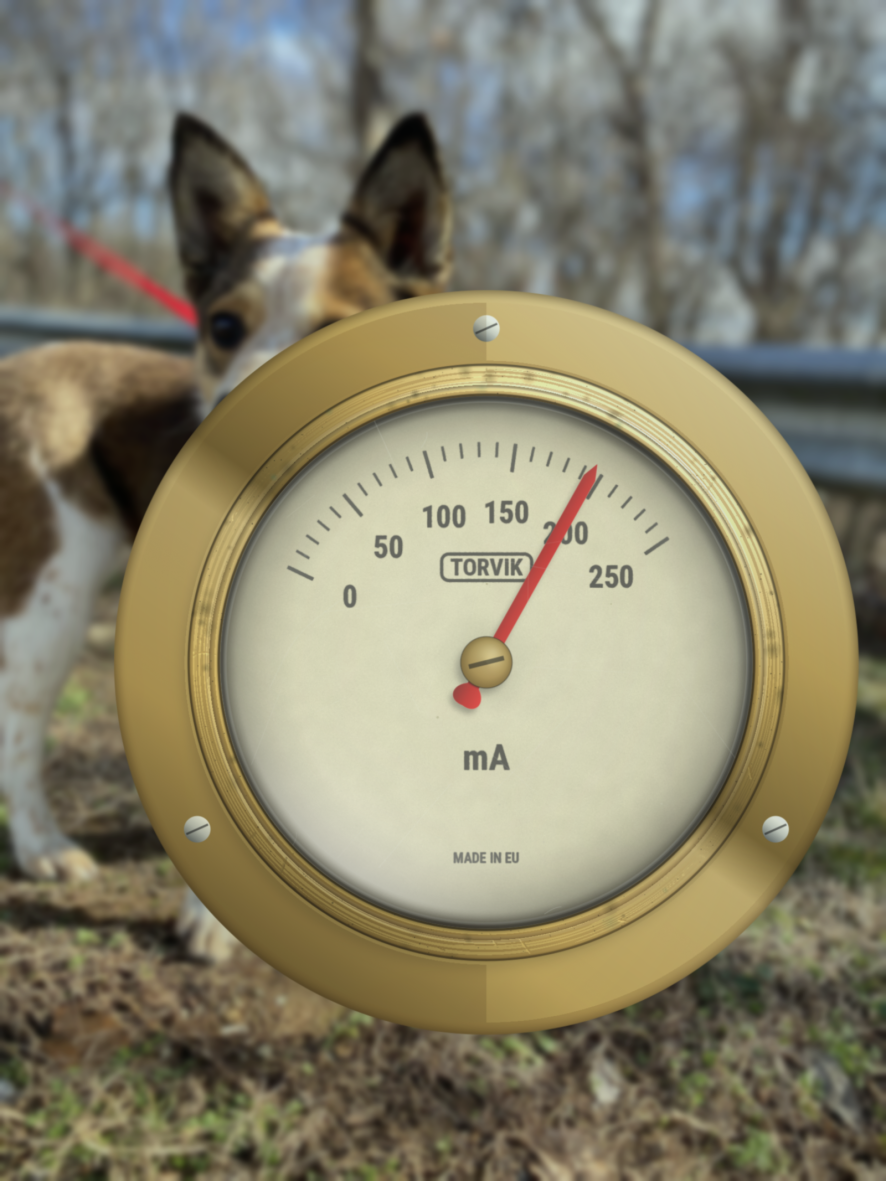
195 mA
